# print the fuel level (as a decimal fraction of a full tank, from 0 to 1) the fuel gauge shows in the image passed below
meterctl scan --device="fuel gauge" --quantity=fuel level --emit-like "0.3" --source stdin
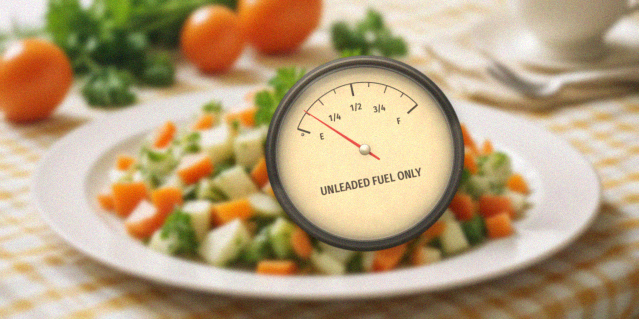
0.125
